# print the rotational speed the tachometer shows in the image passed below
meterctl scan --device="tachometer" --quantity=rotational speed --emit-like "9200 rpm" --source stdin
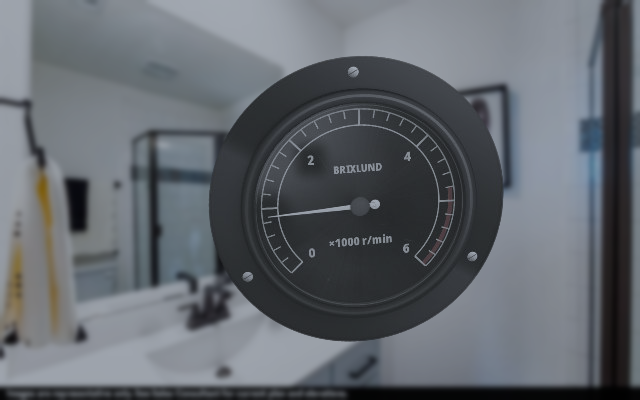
900 rpm
